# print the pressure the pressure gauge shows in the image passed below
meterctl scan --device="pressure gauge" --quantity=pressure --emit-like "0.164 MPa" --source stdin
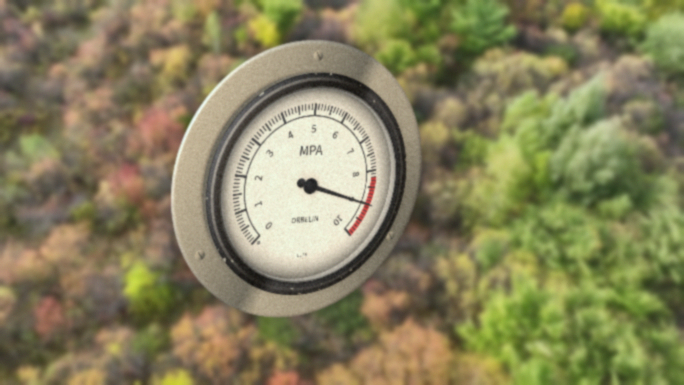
9 MPa
